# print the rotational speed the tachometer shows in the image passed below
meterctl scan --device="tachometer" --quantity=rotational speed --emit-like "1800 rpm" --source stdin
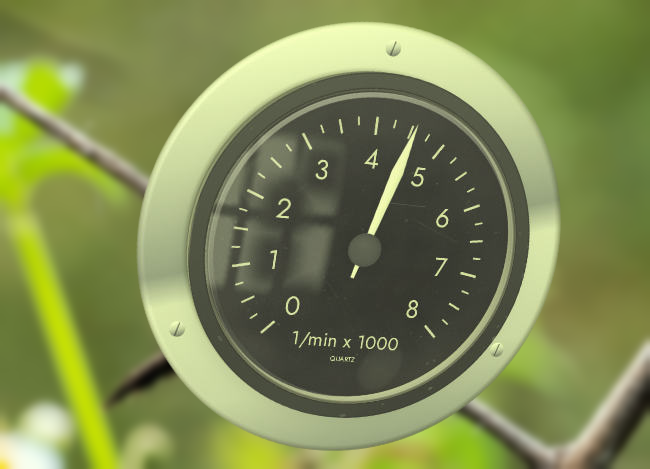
4500 rpm
